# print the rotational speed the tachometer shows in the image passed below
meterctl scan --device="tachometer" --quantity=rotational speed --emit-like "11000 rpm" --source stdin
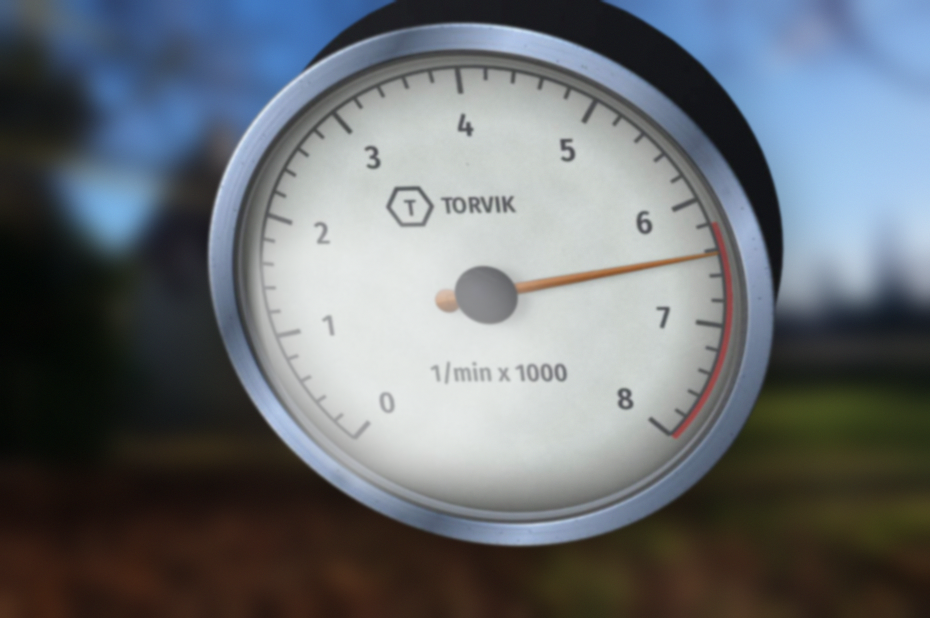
6400 rpm
